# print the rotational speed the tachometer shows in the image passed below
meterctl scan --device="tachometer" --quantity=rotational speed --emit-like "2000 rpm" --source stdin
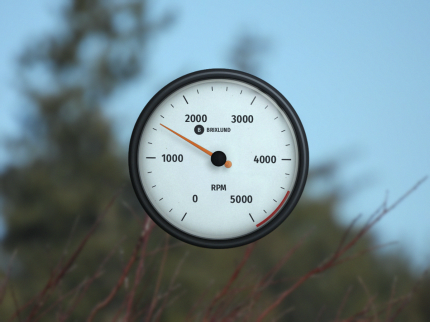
1500 rpm
